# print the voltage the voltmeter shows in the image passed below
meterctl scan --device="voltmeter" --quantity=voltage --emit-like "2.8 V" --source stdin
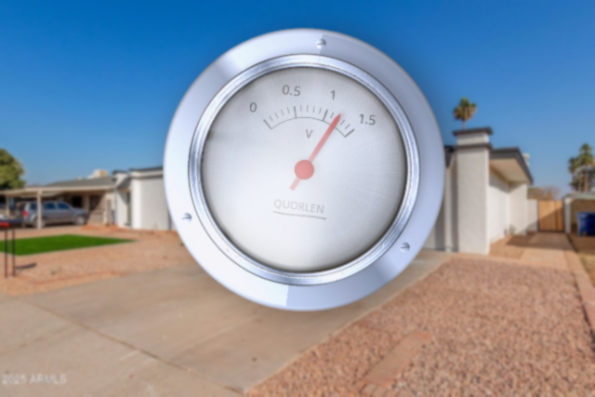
1.2 V
